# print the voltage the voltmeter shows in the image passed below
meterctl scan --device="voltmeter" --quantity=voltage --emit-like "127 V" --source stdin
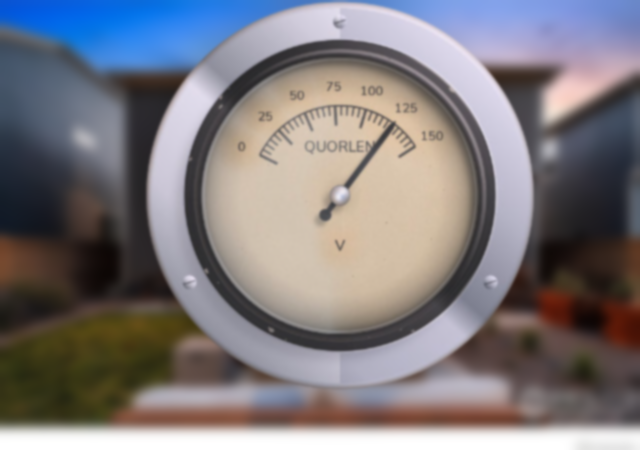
125 V
